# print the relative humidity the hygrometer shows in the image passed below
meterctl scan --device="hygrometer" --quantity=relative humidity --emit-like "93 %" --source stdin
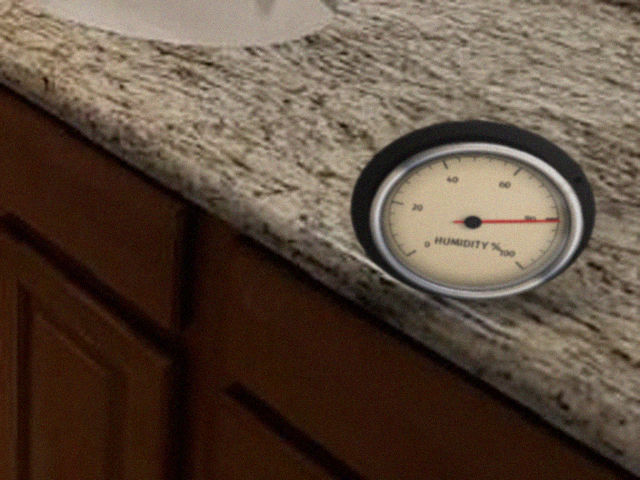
80 %
